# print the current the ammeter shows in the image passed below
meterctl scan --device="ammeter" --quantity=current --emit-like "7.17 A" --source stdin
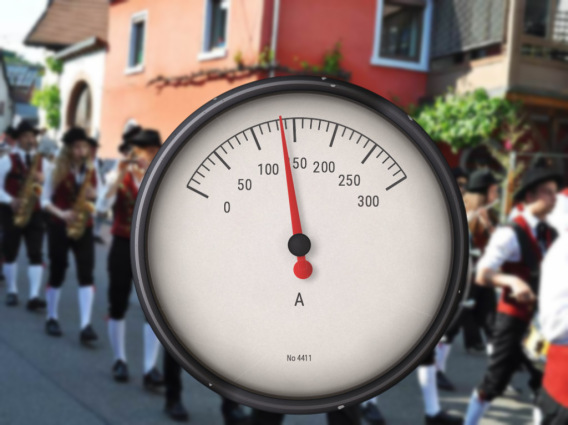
135 A
